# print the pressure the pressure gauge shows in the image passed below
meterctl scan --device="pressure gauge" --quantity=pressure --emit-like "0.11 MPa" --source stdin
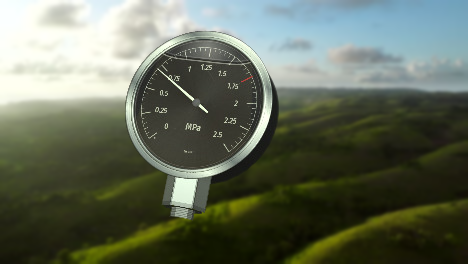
0.7 MPa
